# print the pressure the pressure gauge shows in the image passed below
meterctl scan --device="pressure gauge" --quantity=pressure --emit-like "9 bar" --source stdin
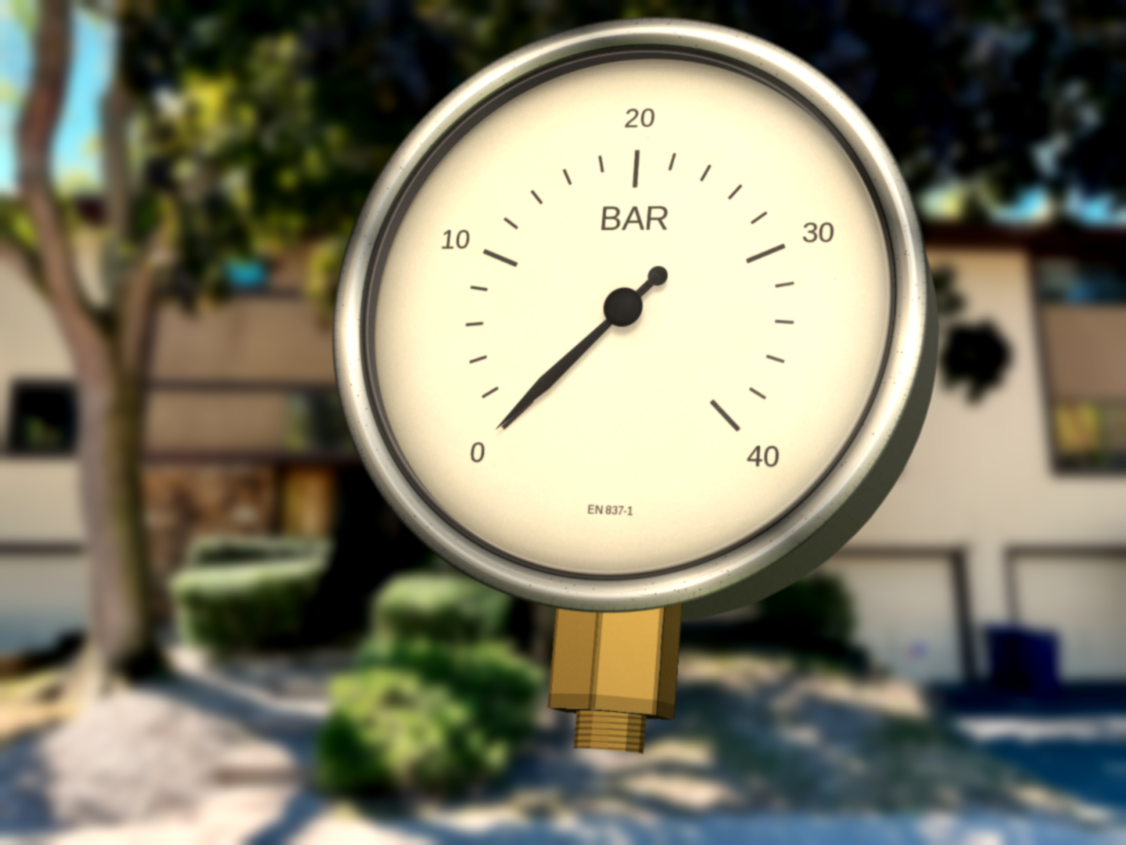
0 bar
